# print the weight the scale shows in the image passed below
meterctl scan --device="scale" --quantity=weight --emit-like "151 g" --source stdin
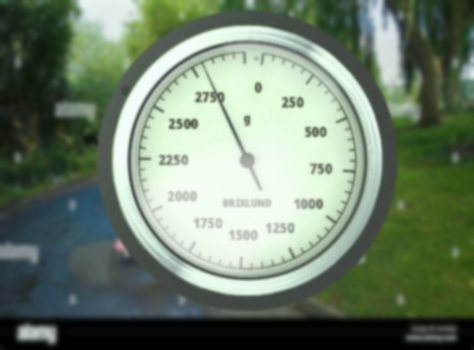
2800 g
